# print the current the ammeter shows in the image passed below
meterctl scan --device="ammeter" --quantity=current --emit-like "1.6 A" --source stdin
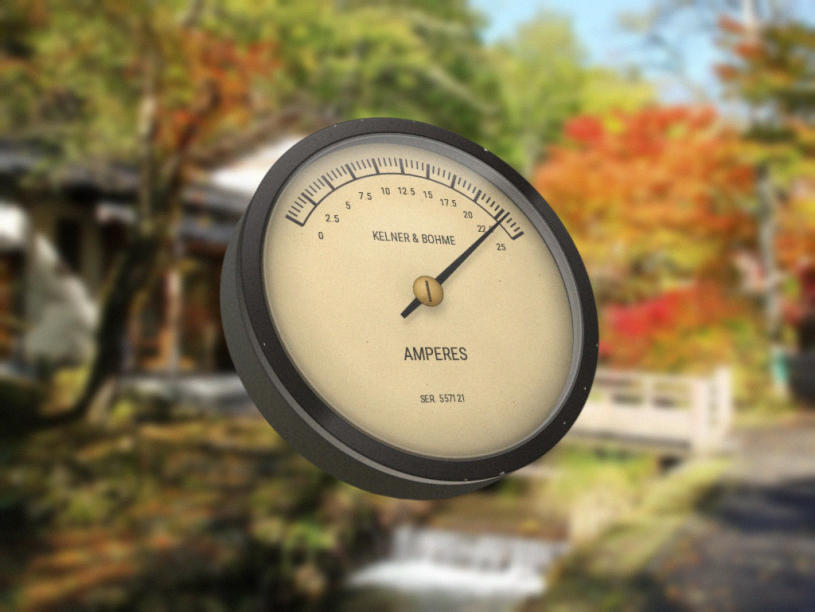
23 A
